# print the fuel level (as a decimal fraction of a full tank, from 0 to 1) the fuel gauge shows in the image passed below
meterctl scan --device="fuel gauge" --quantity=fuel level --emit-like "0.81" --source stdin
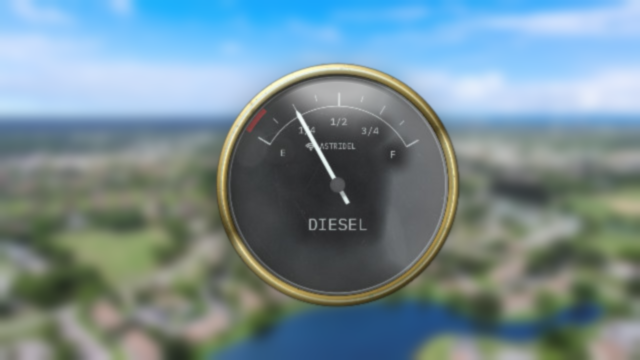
0.25
